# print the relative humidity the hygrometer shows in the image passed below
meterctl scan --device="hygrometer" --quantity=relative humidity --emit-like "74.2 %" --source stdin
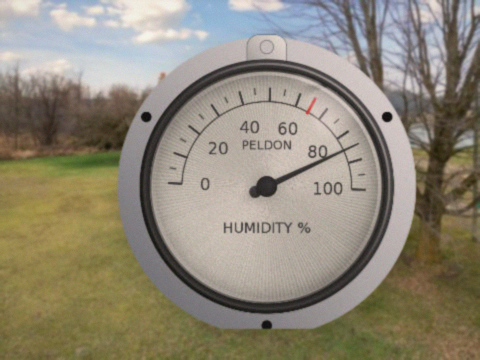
85 %
